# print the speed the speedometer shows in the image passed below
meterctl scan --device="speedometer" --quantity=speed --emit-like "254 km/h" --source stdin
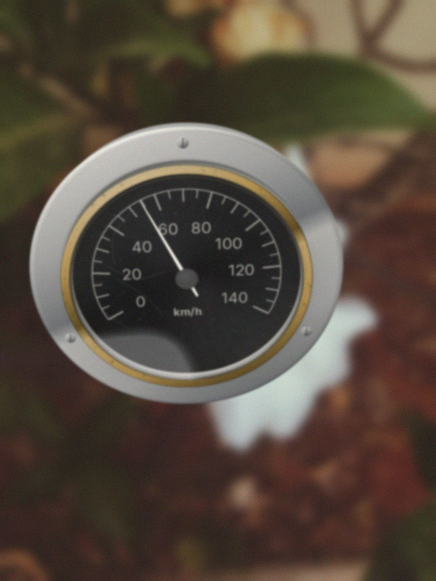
55 km/h
